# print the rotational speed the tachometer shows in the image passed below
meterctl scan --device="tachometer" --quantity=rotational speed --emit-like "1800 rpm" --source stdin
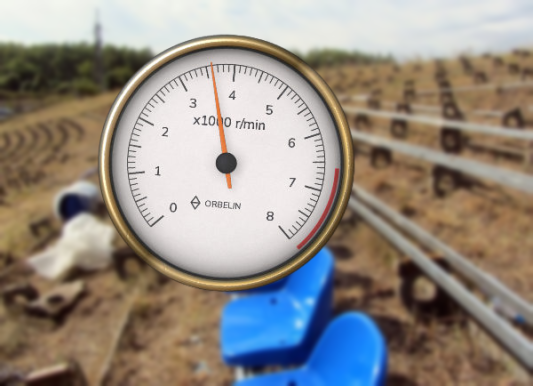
3600 rpm
